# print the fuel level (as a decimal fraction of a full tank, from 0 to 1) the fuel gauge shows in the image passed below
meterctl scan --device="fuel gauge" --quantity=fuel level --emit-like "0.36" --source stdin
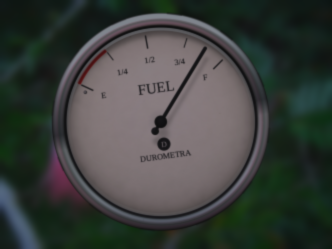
0.875
